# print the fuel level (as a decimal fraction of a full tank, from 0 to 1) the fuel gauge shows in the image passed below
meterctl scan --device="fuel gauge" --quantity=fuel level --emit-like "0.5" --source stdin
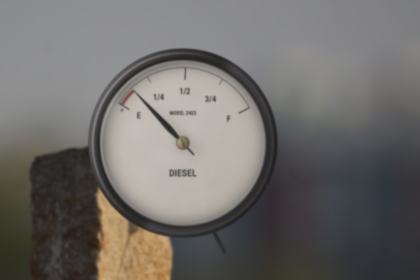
0.125
